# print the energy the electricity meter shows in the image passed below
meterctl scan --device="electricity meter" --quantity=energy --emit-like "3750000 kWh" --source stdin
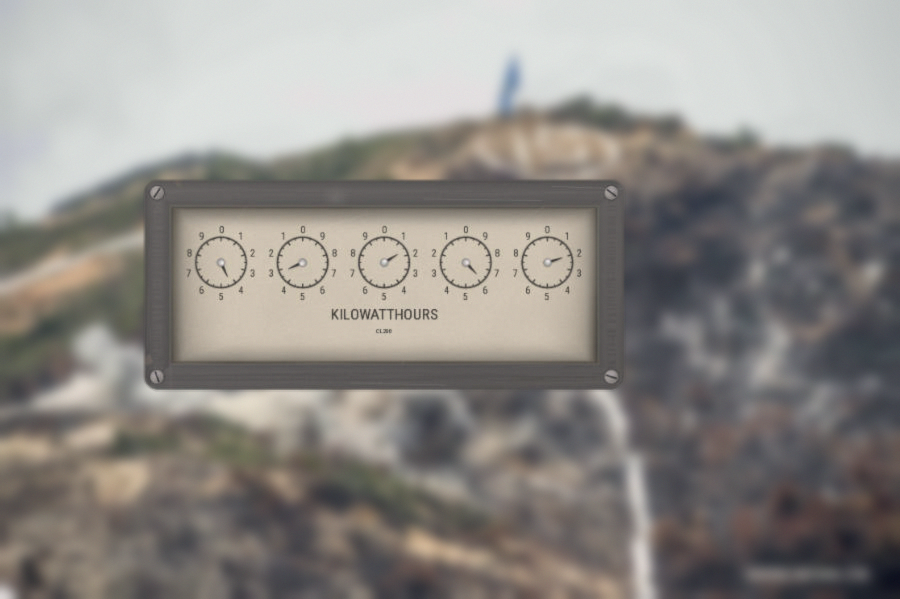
43162 kWh
